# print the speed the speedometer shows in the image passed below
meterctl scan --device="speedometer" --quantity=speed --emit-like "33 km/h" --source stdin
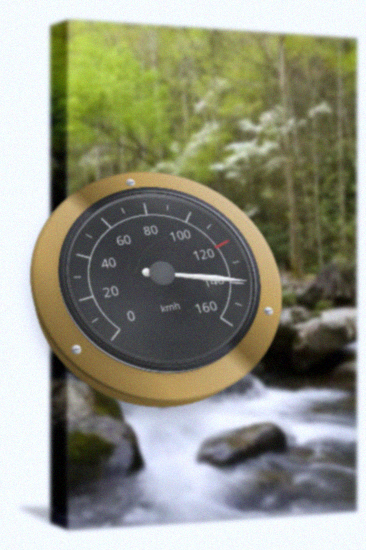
140 km/h
